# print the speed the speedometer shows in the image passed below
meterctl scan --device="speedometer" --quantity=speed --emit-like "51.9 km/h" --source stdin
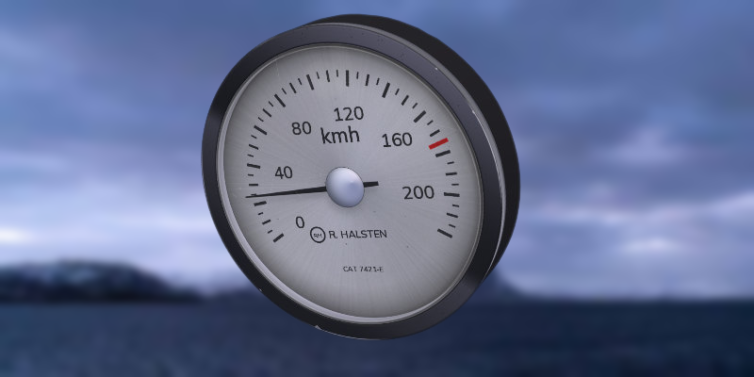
25 km/h
